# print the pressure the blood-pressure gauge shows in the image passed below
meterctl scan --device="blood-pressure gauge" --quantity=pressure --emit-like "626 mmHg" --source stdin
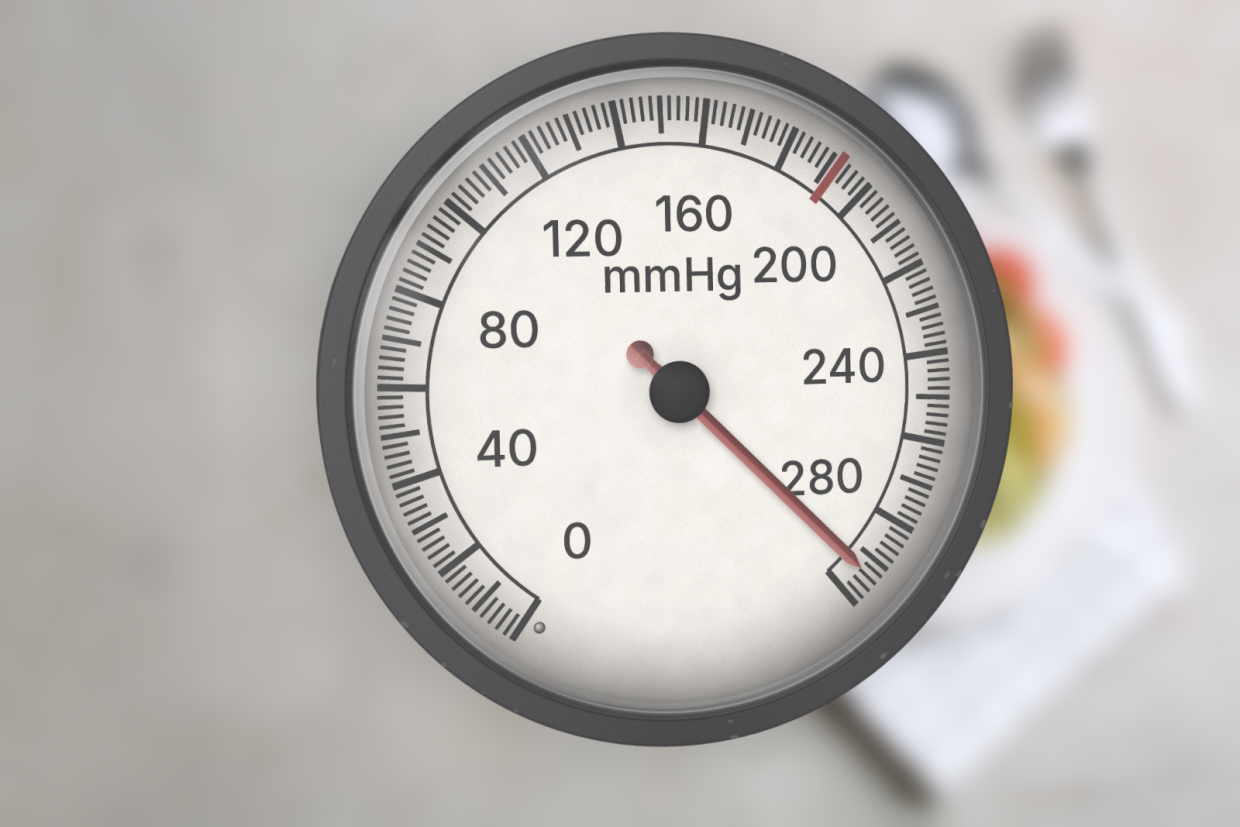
294 mmHg
